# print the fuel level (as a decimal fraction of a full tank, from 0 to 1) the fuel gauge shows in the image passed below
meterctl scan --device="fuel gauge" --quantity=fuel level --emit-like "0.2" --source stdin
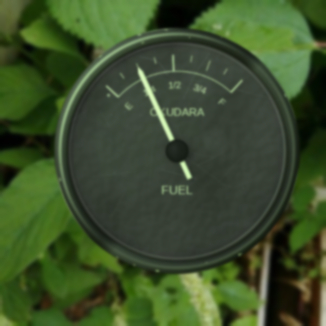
0.25
